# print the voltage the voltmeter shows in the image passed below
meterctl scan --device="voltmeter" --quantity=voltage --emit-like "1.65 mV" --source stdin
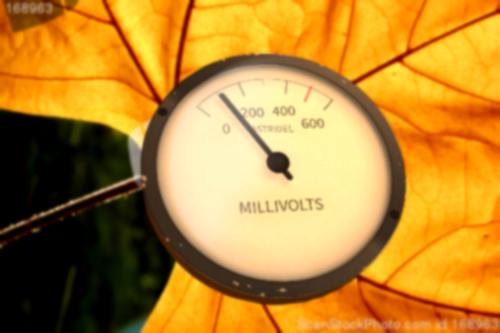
100 mV
